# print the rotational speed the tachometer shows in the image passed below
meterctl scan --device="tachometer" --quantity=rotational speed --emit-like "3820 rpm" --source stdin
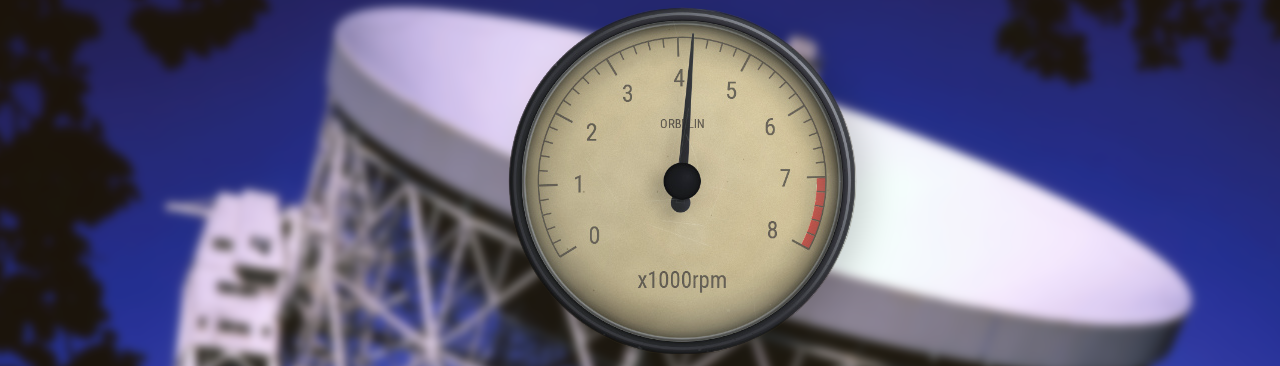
4200 rpm
